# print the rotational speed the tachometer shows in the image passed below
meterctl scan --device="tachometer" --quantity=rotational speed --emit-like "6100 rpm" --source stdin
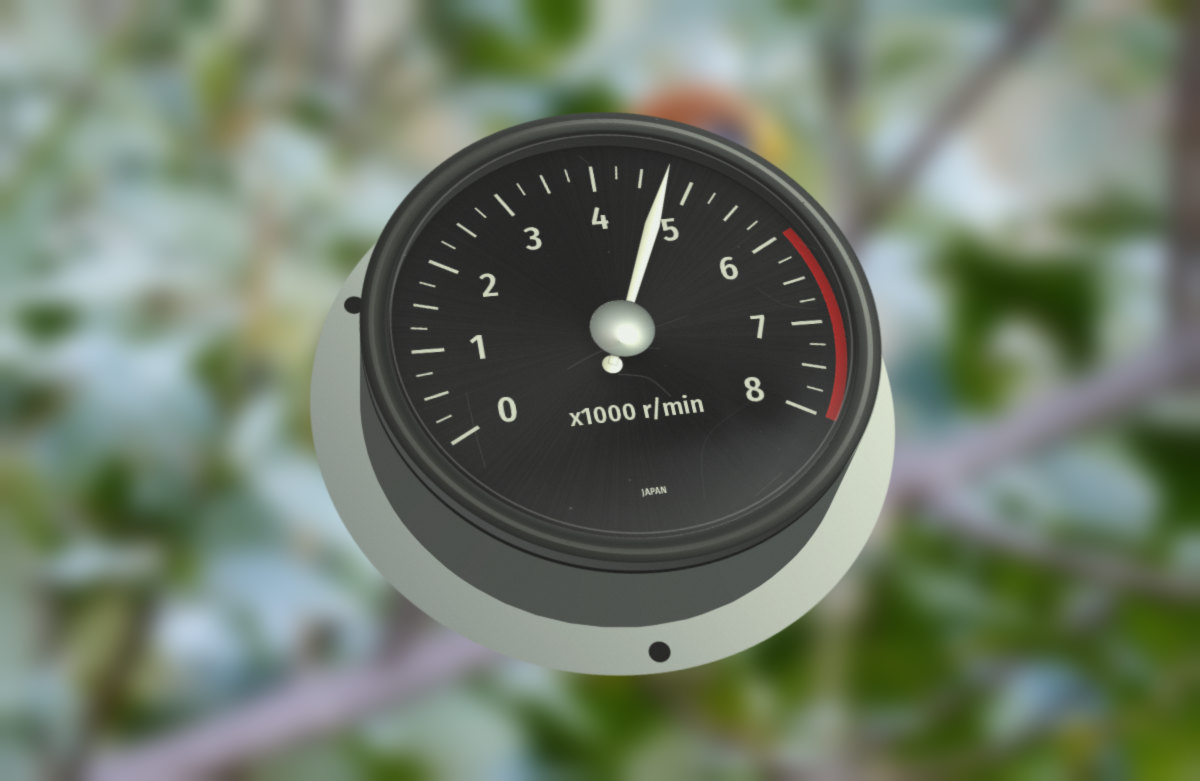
4750 rpm
